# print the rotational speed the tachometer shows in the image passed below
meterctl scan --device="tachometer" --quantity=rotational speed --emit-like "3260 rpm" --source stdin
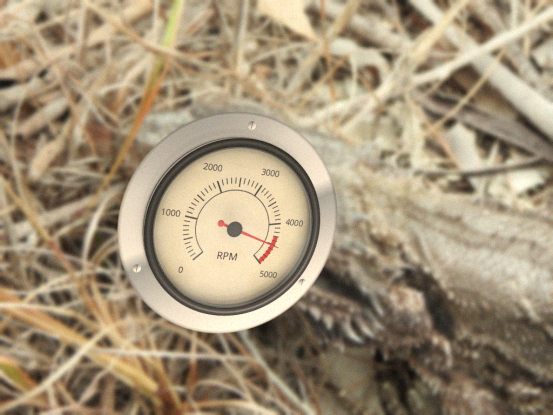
4500 rpm
